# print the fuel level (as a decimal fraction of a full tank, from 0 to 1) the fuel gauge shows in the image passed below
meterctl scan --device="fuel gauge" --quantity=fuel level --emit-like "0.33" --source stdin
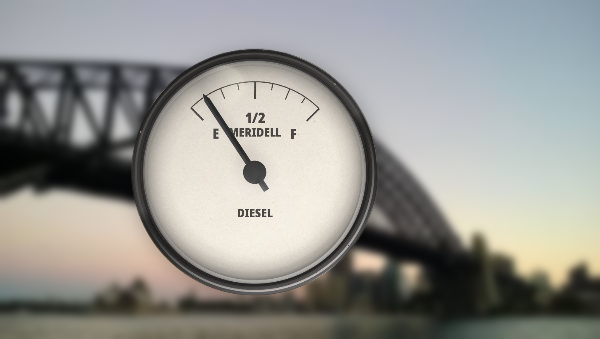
0.125
